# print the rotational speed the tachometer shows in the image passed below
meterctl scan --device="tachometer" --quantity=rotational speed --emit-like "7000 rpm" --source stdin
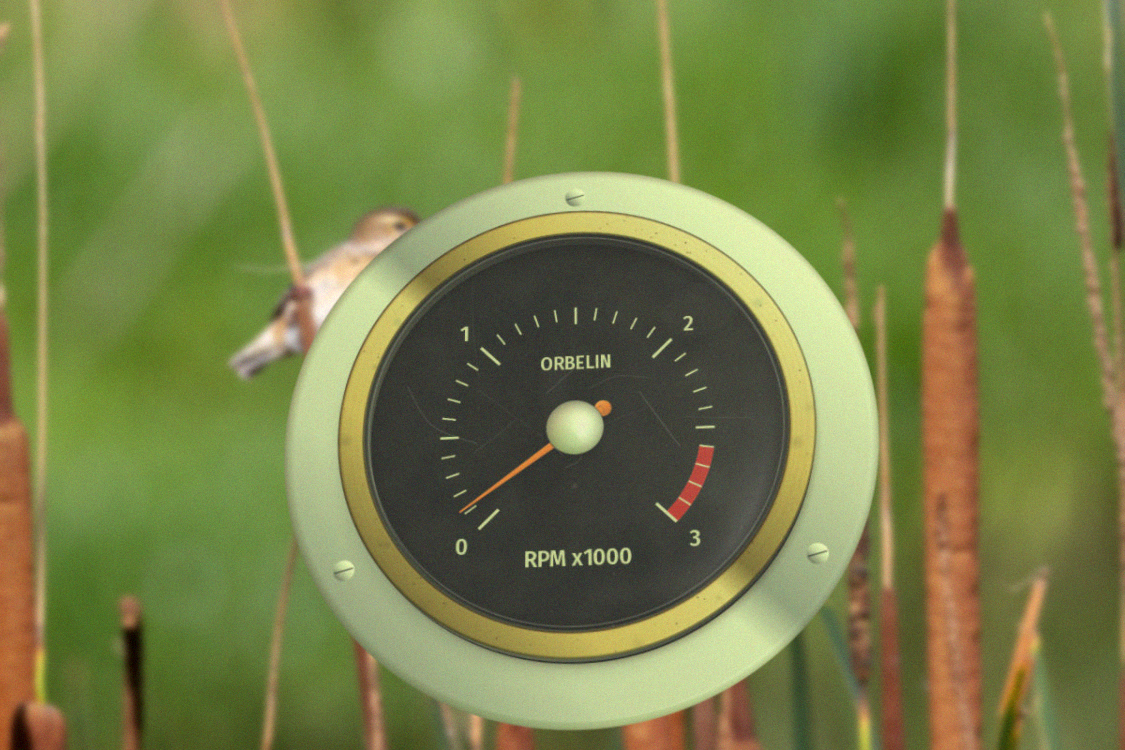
100 rpm
